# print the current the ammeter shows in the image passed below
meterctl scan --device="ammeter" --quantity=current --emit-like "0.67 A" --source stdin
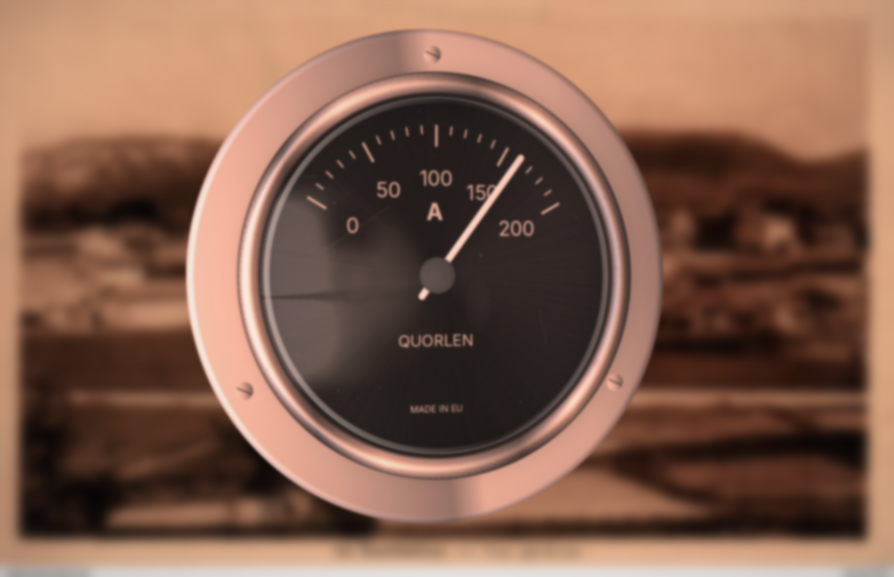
160 A
